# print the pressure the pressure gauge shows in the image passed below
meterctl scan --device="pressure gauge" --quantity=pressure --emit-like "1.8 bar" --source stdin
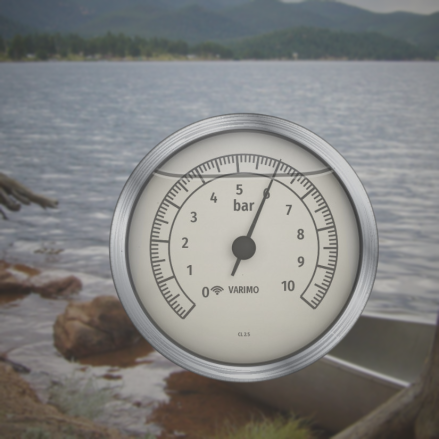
6 bar
